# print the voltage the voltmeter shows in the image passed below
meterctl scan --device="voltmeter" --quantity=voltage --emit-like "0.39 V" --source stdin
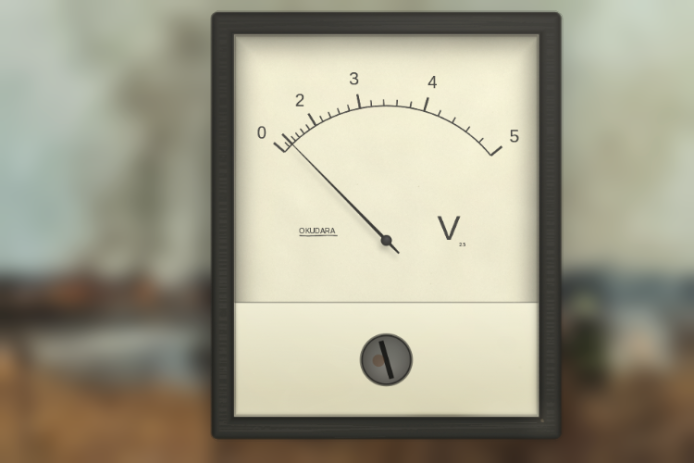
1 V
